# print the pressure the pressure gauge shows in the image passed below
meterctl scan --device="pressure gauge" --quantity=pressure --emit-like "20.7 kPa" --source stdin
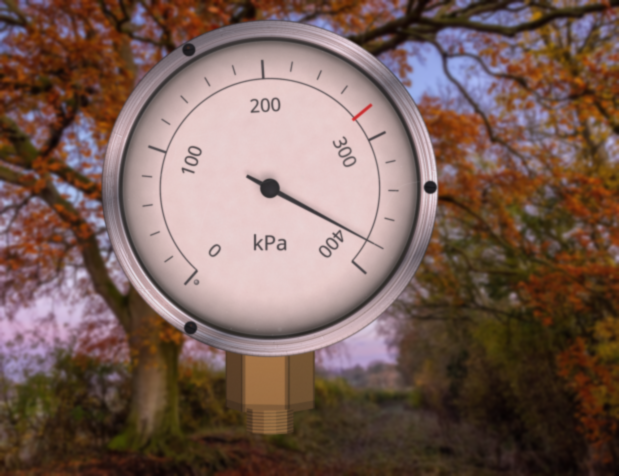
380 kPa
